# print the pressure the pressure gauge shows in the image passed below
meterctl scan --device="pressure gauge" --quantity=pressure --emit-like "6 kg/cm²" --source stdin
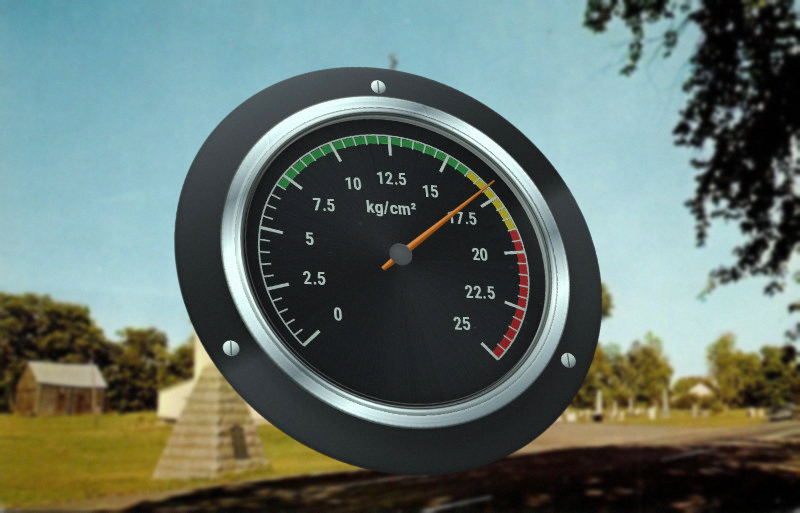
17 kg/cm²
